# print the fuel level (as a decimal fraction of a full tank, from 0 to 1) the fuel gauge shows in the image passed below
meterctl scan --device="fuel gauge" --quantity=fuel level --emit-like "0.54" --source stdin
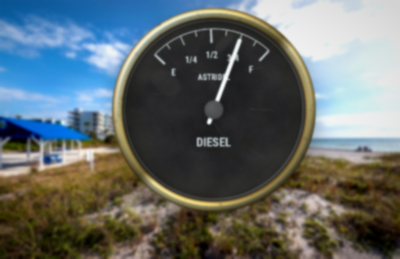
0.75
